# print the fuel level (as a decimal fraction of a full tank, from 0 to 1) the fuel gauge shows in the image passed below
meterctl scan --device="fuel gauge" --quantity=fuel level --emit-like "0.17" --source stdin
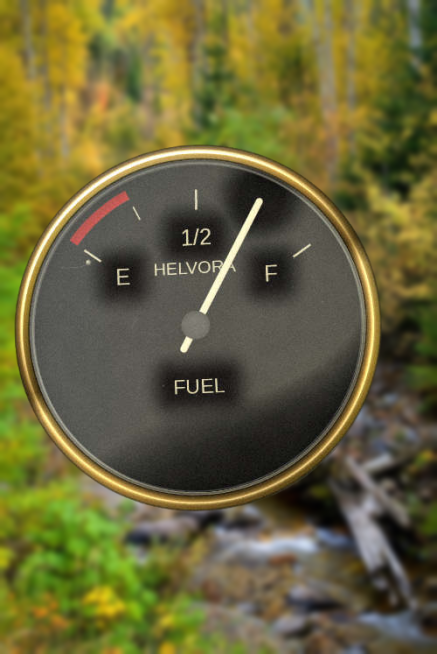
0.75
